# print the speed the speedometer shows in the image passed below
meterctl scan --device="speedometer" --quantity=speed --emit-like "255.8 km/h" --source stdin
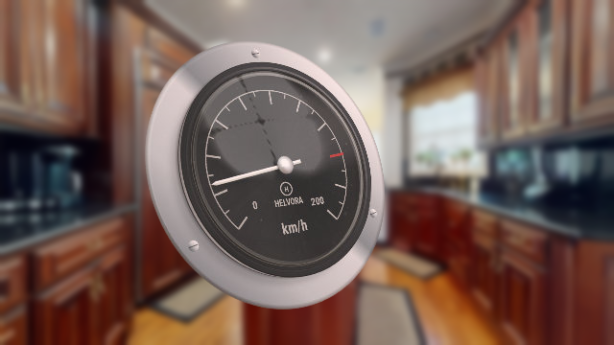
25 km/h
